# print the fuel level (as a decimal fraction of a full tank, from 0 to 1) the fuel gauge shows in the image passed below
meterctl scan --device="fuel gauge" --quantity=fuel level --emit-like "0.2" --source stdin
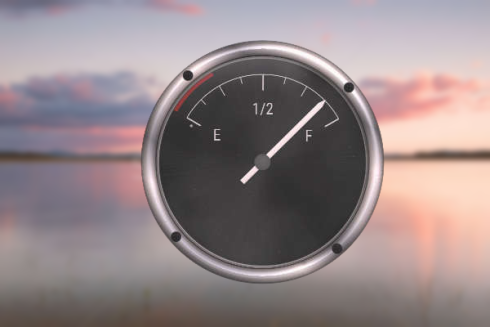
0.875
